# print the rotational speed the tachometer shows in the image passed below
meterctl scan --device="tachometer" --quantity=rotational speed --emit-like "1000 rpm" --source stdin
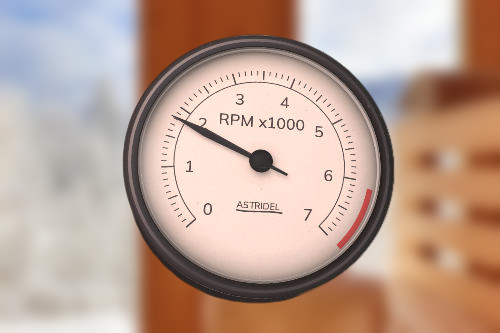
1800 rpm
